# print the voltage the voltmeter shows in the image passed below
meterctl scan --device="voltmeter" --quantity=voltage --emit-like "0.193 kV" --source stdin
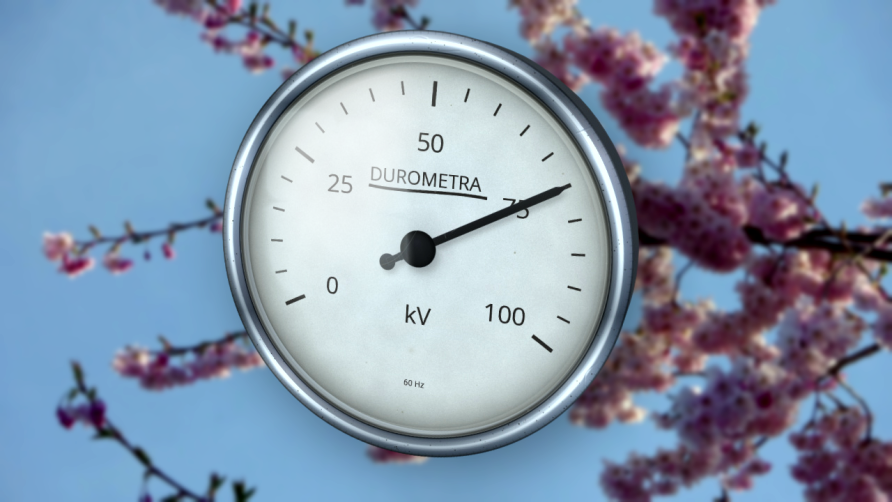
75 kV
